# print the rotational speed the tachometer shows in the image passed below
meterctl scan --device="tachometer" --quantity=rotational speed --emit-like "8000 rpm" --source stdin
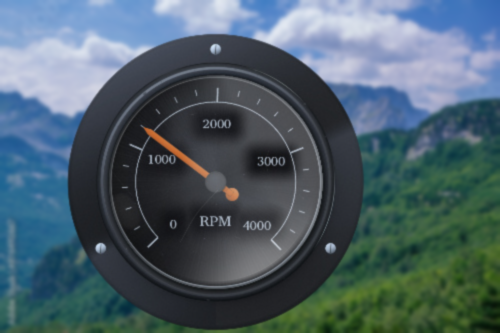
1200 rpm
